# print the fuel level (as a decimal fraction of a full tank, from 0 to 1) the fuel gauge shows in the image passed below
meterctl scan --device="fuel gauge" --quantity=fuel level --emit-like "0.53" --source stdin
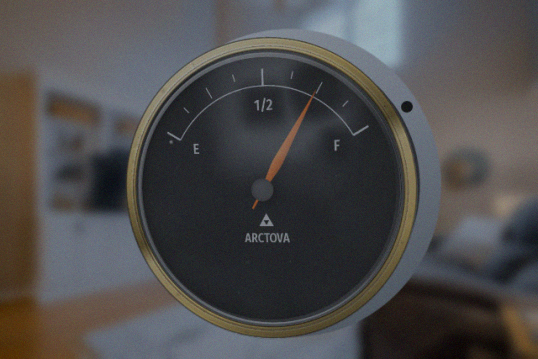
0.75
